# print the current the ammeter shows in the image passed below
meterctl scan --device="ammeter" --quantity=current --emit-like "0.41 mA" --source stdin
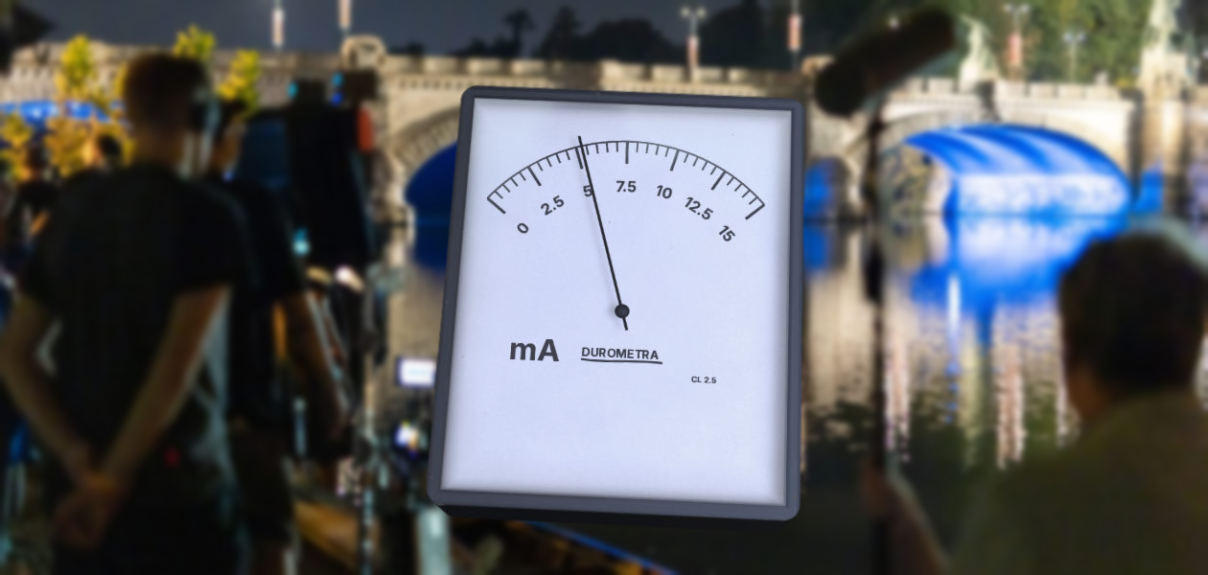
5.25 mA
